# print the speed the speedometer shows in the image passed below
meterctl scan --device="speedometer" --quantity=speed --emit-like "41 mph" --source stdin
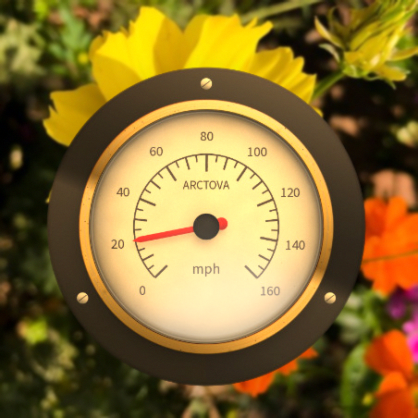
20 mph
